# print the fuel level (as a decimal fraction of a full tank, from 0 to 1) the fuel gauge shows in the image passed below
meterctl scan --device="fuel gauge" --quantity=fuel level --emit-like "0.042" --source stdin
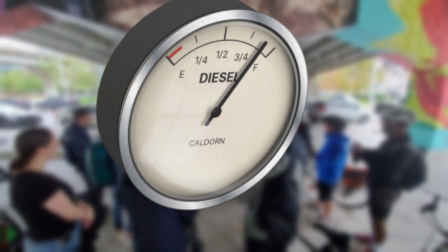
0.875
